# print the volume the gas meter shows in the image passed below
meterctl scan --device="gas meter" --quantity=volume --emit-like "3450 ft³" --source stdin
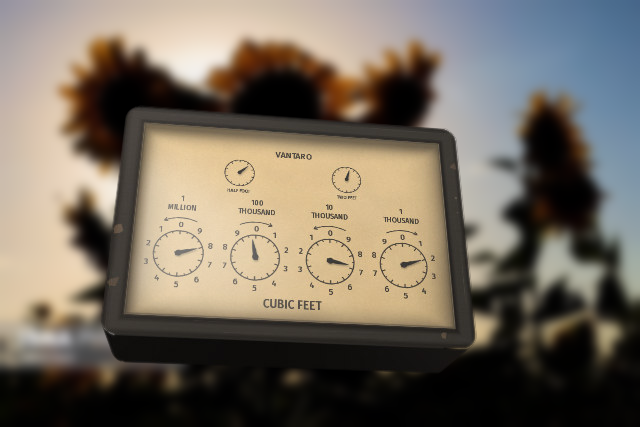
797200 ft³
